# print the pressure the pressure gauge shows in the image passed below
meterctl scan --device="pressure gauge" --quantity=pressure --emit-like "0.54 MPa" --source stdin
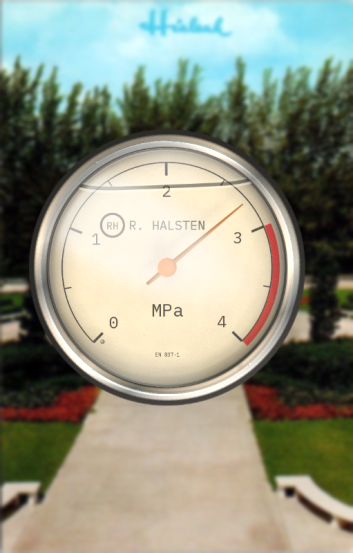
2.75 MPa
